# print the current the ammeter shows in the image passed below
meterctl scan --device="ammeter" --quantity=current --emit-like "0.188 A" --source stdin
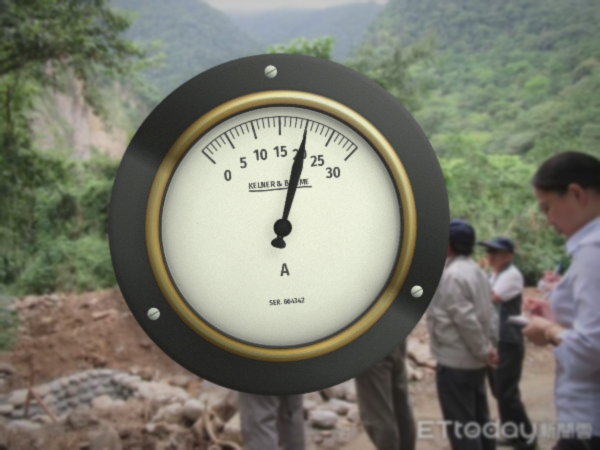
20 A
